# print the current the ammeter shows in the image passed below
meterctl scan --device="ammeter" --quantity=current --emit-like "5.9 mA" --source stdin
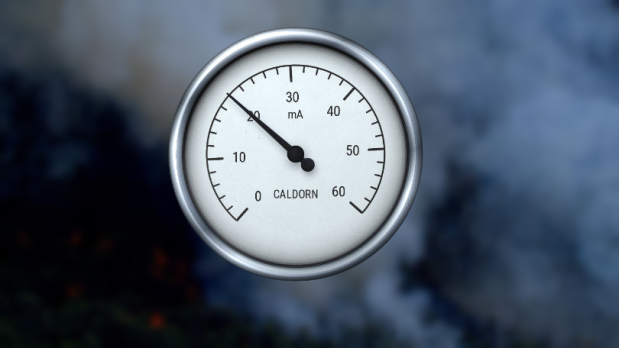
20 mA
